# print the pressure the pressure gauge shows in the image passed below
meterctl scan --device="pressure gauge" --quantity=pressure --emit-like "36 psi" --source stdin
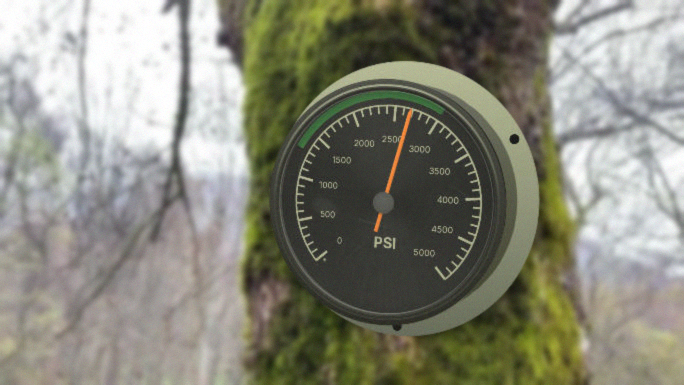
2700 psi
